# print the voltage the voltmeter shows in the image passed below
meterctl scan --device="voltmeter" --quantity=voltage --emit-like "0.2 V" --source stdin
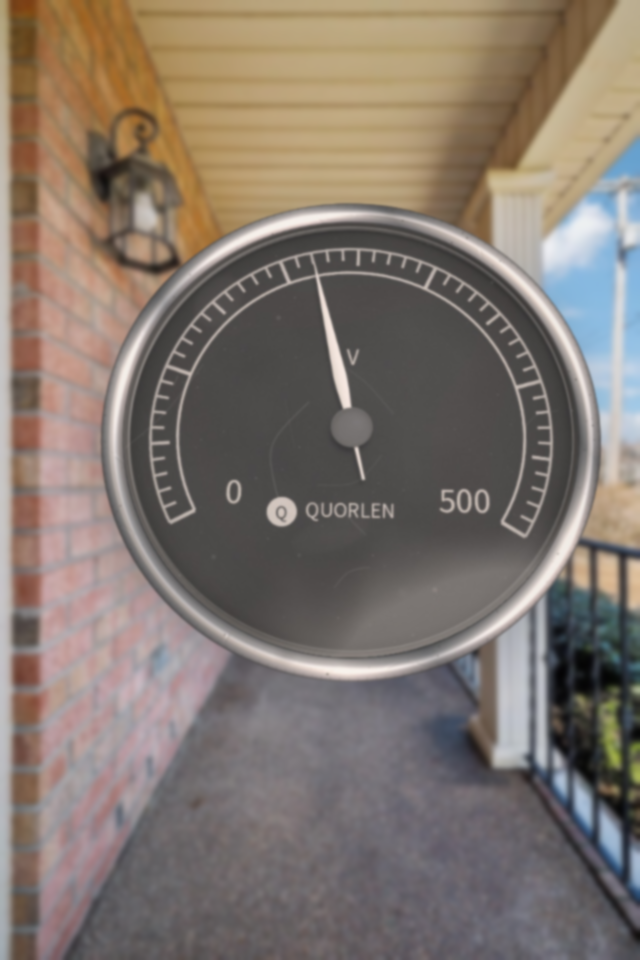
220 V
